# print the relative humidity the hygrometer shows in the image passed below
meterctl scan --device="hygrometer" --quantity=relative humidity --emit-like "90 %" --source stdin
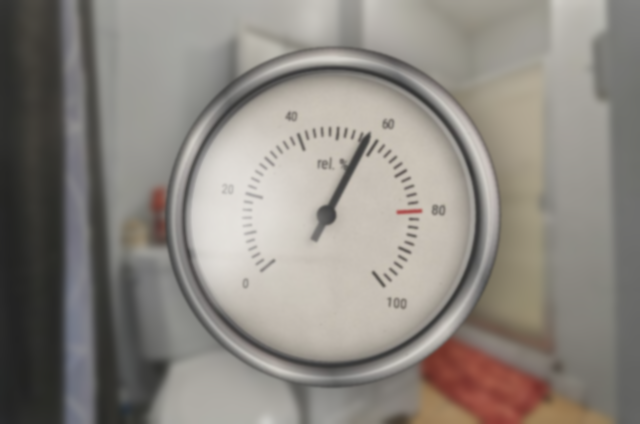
58 %
